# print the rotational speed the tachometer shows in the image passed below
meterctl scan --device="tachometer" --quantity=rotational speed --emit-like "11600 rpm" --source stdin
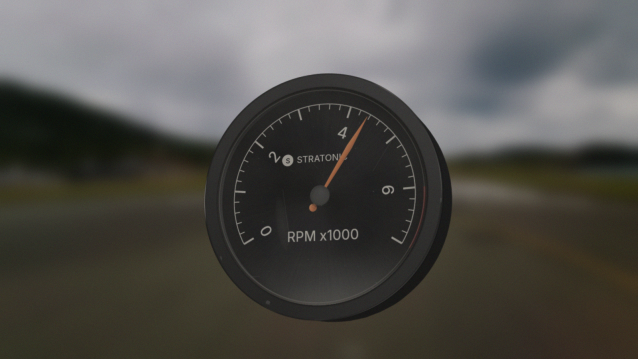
4400 rpm
